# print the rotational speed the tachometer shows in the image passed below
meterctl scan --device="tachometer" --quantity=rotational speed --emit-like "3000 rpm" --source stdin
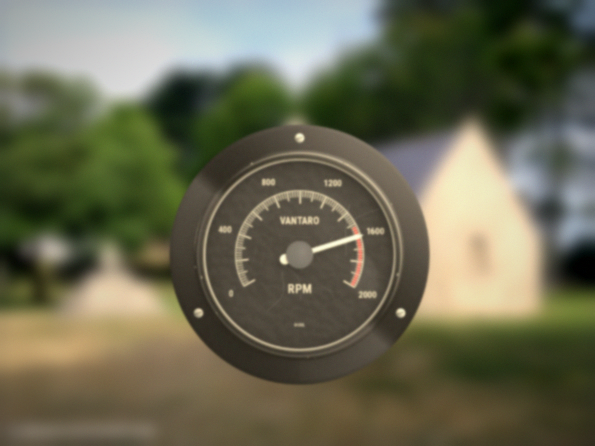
1600 rpm
